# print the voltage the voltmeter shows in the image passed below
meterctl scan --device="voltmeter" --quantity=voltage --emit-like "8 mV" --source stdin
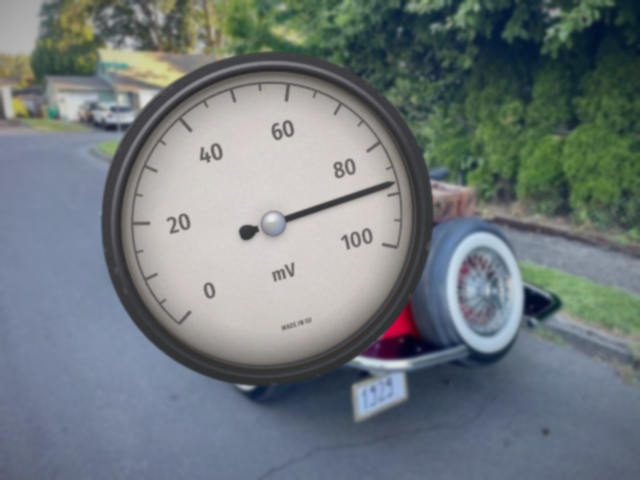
87.5 mV
